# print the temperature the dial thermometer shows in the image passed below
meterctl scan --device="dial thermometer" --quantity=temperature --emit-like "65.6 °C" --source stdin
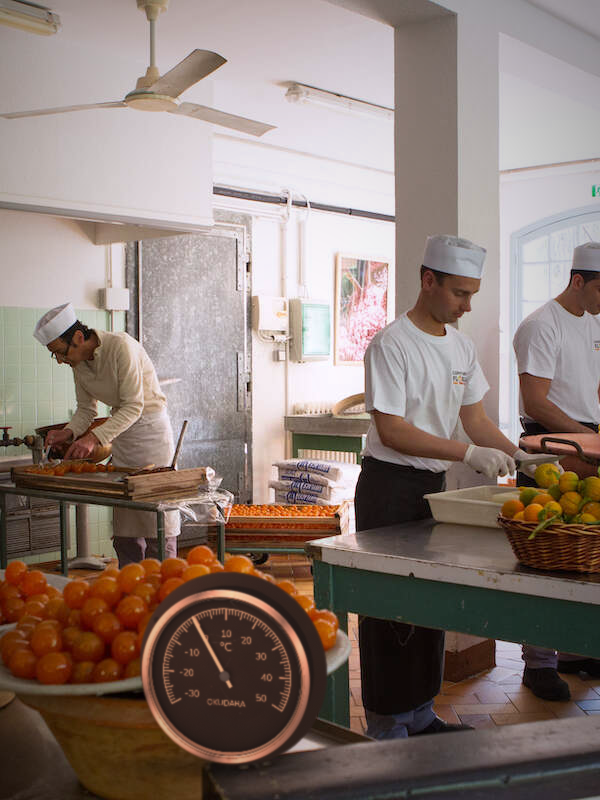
0 °C
